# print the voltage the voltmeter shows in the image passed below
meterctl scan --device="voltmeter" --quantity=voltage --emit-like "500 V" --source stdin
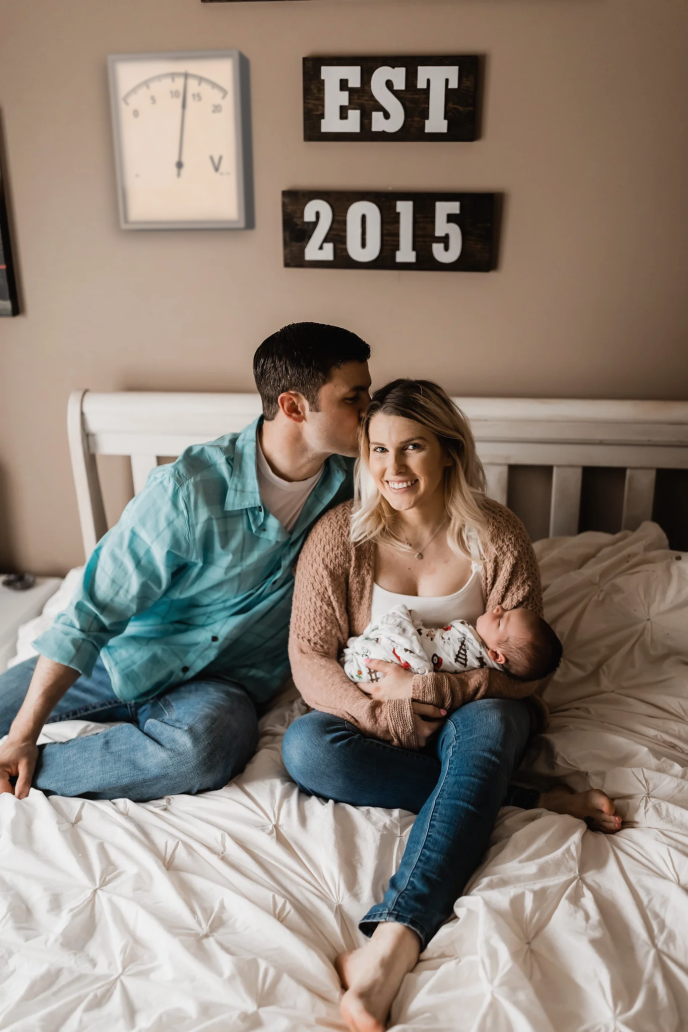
12.5 V
